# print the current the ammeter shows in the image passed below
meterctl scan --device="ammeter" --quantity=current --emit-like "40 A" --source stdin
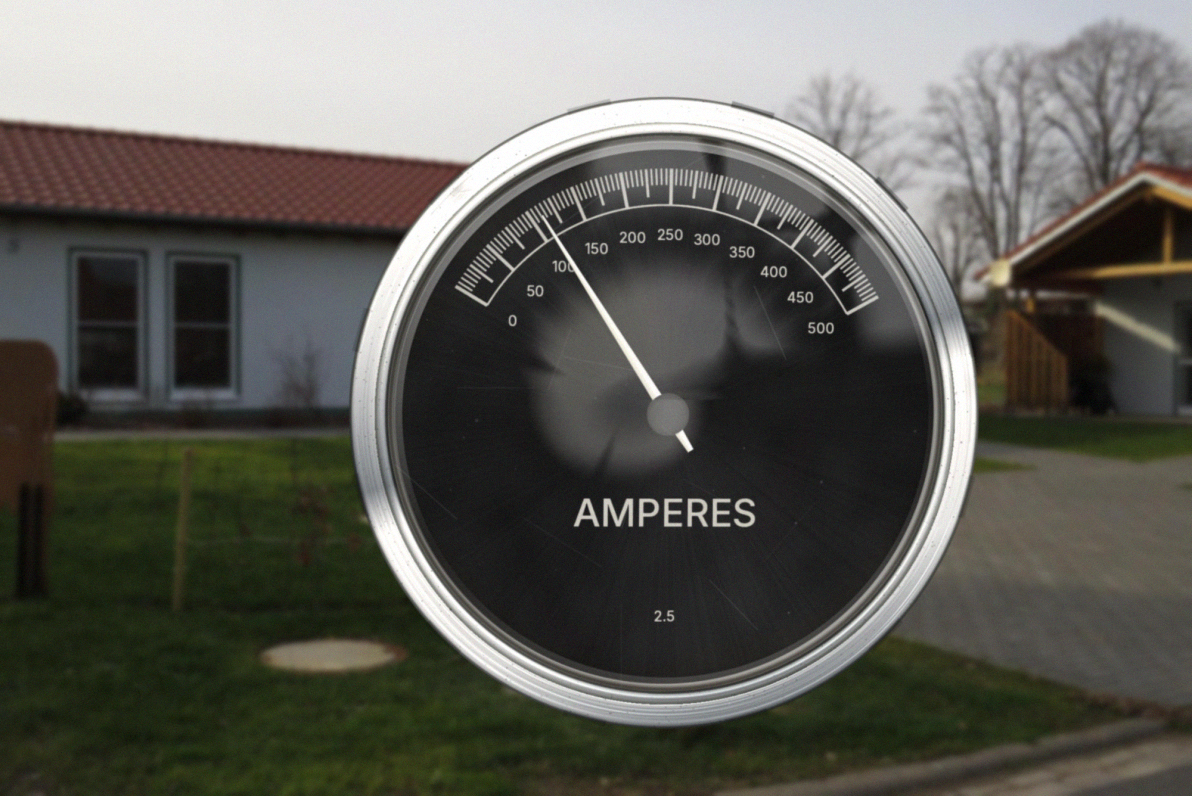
110 A
